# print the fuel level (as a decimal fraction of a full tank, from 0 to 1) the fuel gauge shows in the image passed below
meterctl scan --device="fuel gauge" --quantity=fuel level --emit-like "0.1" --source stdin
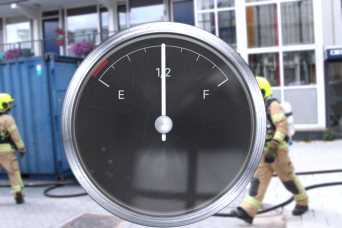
0.5
